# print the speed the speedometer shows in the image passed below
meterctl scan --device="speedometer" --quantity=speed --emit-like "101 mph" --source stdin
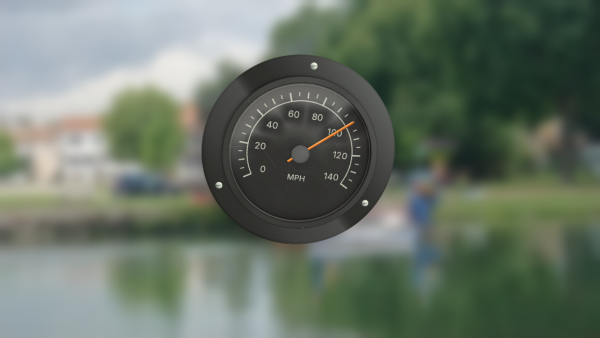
100 mph
